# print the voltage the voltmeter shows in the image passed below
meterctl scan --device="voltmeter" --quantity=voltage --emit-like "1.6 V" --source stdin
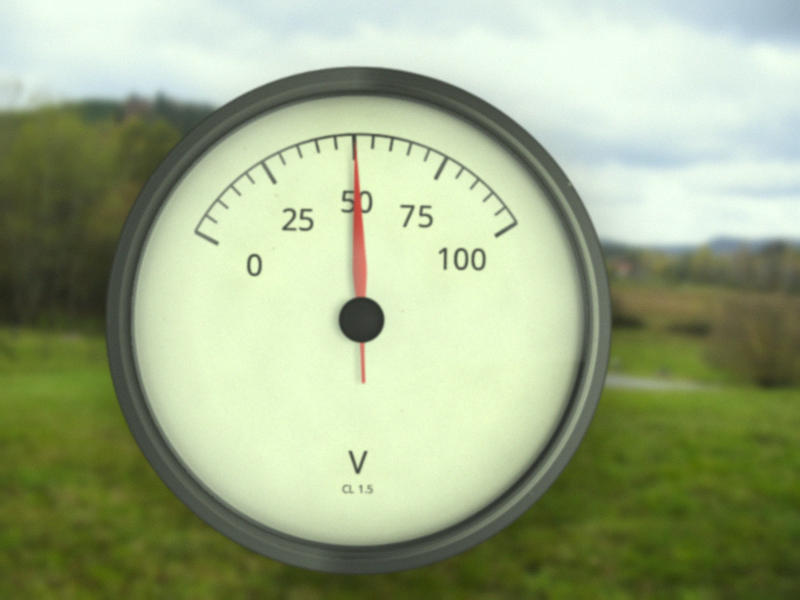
50 V
